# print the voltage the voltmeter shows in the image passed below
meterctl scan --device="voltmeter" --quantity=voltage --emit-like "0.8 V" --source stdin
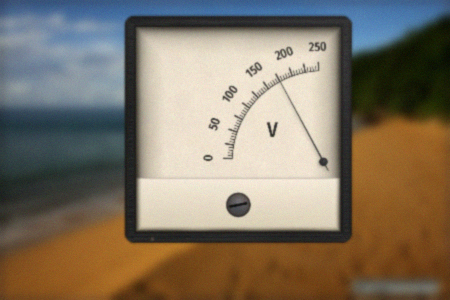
175 V
